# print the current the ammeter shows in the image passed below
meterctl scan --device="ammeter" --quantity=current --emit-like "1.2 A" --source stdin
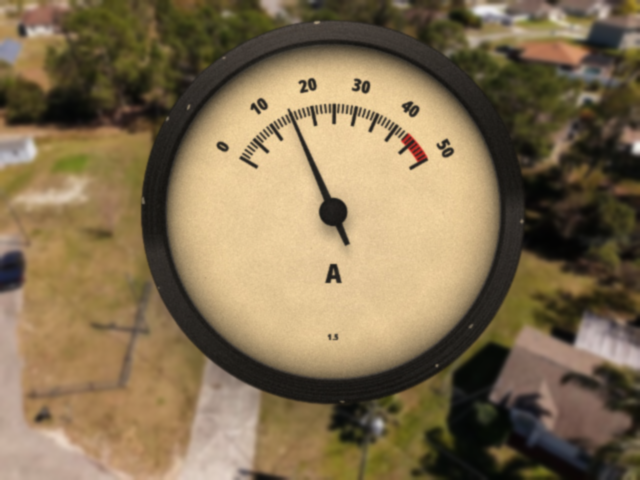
15 A
